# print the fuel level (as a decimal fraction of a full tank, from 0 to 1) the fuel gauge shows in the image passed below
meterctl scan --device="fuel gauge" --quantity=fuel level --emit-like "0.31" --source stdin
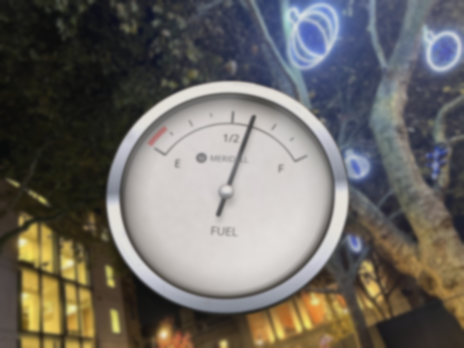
0.625
